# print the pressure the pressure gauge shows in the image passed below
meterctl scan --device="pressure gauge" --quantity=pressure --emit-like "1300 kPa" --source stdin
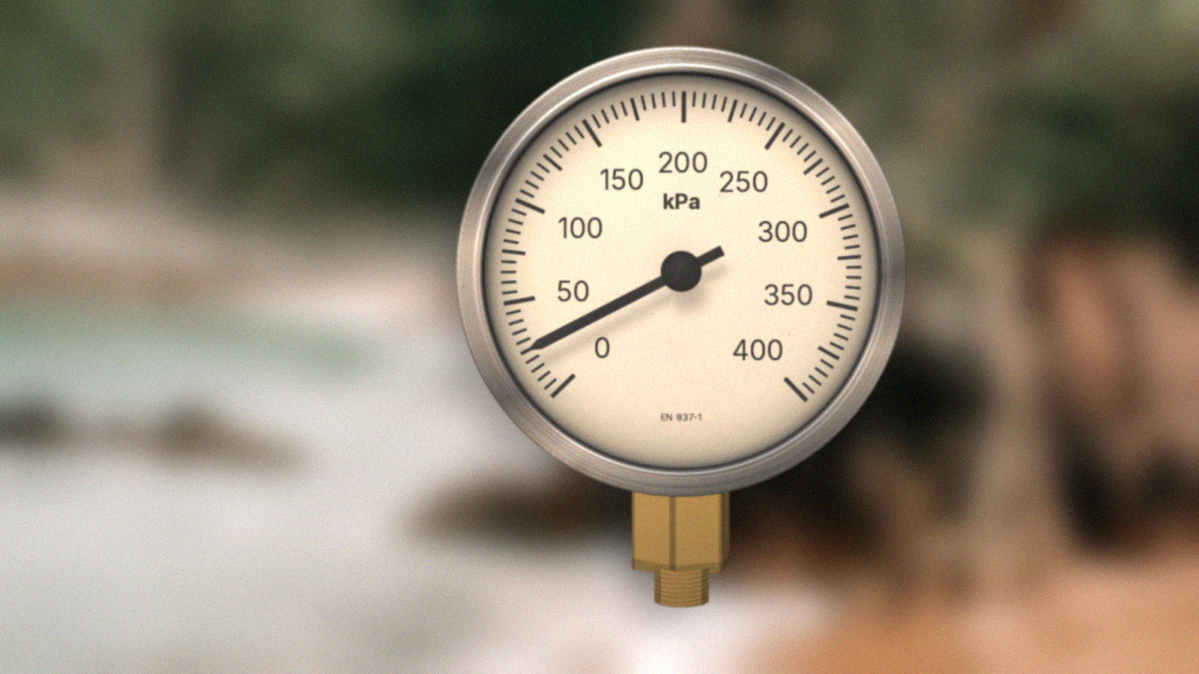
25 kPa
